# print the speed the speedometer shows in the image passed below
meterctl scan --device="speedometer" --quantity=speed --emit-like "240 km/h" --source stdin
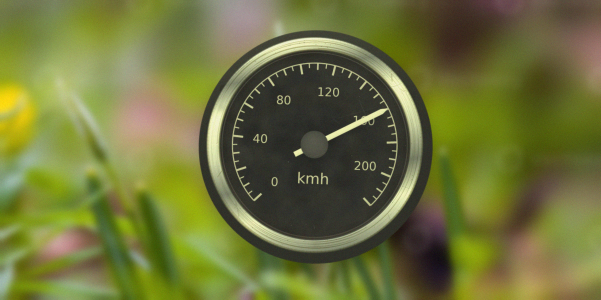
160 km/h
